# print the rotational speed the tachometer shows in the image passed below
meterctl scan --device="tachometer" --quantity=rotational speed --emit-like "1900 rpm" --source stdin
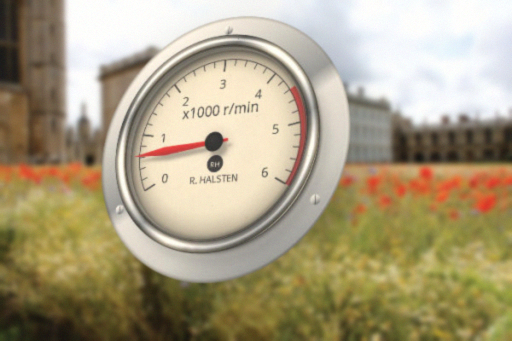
600 rpm
